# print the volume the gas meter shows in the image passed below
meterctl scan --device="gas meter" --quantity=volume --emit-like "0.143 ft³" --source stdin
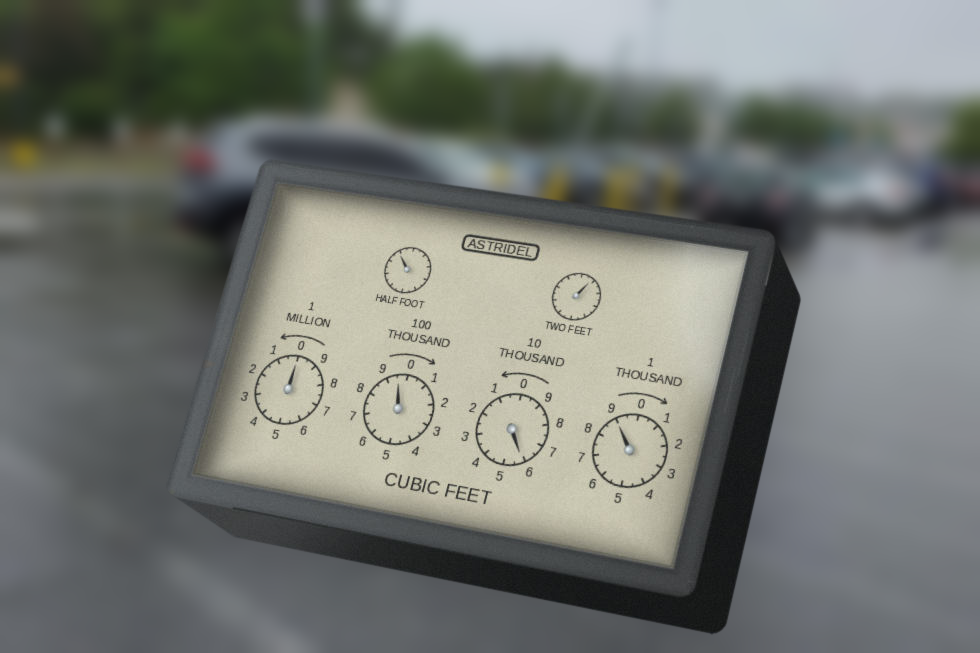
995900 ft³
